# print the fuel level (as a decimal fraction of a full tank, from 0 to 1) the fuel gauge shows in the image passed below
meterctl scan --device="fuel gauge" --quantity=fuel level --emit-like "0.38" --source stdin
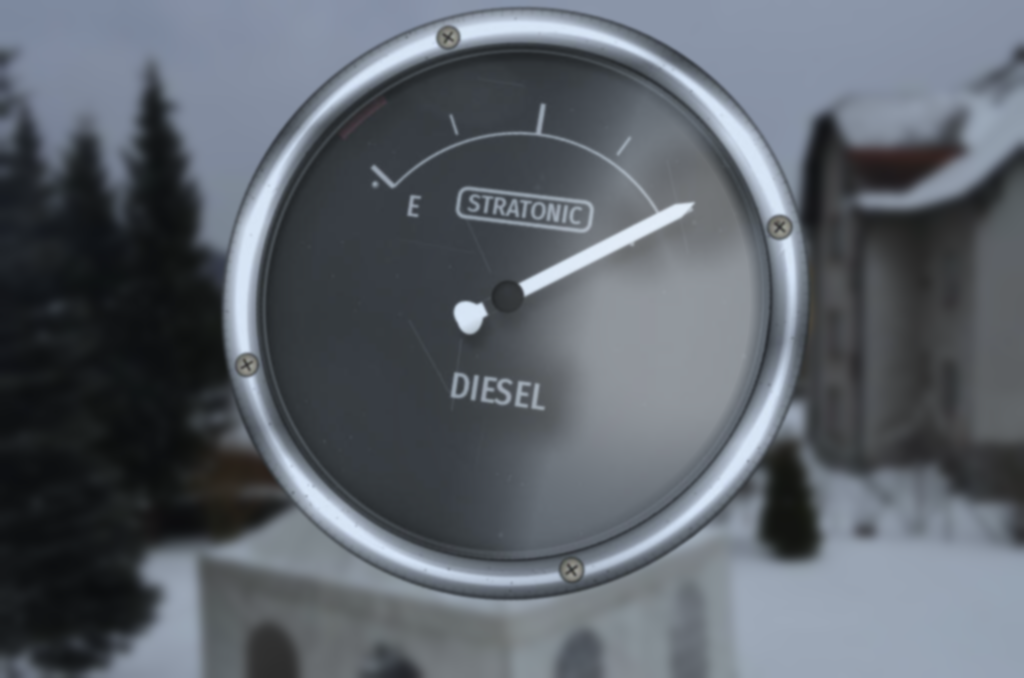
1
